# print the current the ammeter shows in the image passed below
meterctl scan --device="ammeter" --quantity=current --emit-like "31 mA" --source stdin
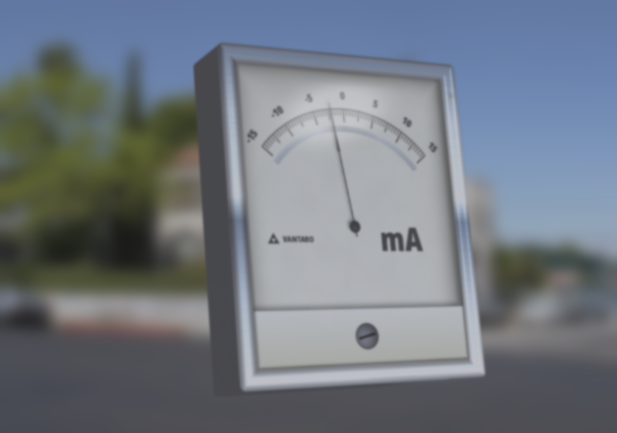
-2.5 mA
